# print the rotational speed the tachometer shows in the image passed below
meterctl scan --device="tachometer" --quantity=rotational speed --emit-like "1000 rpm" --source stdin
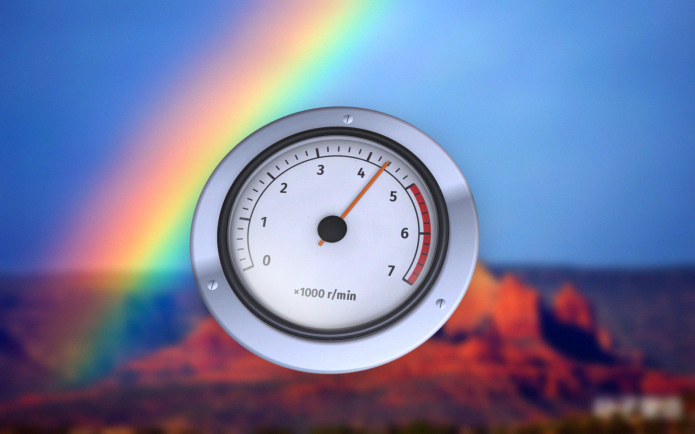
4400 rpm
